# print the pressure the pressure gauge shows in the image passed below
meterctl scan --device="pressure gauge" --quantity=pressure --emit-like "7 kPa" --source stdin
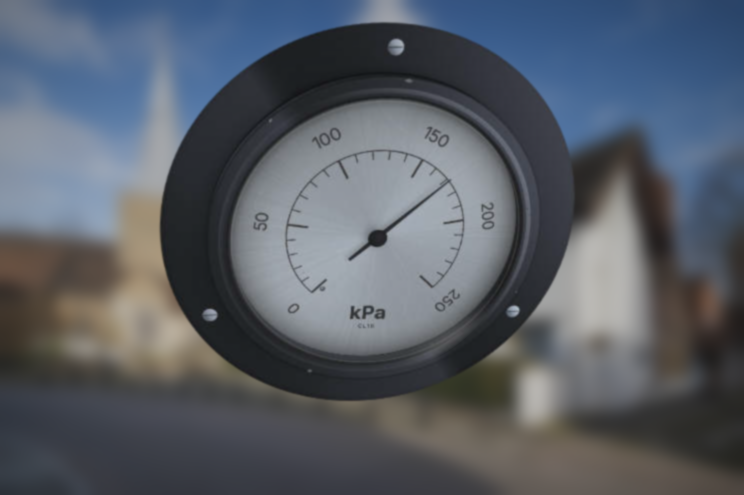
170 kPa
